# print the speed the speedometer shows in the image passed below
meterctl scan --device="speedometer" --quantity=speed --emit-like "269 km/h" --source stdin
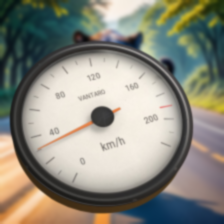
30 km/h
